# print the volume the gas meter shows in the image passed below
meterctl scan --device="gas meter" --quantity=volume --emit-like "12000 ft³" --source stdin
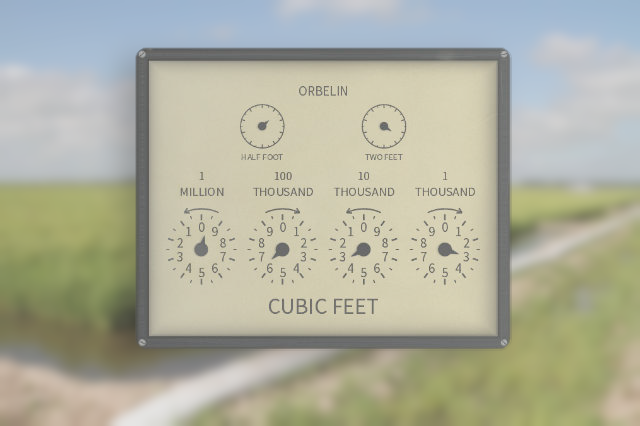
963300 ft³
